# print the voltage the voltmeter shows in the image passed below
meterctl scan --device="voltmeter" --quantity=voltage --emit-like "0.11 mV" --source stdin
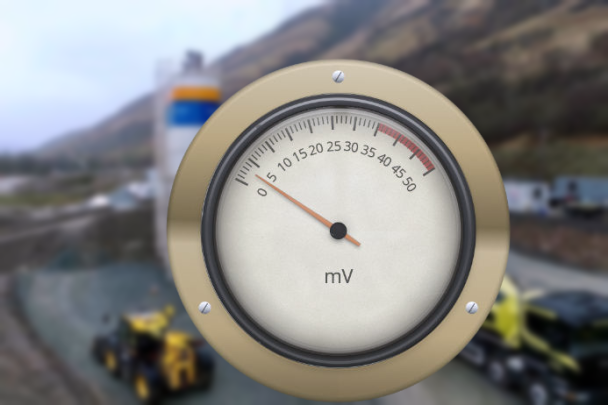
3 mV
